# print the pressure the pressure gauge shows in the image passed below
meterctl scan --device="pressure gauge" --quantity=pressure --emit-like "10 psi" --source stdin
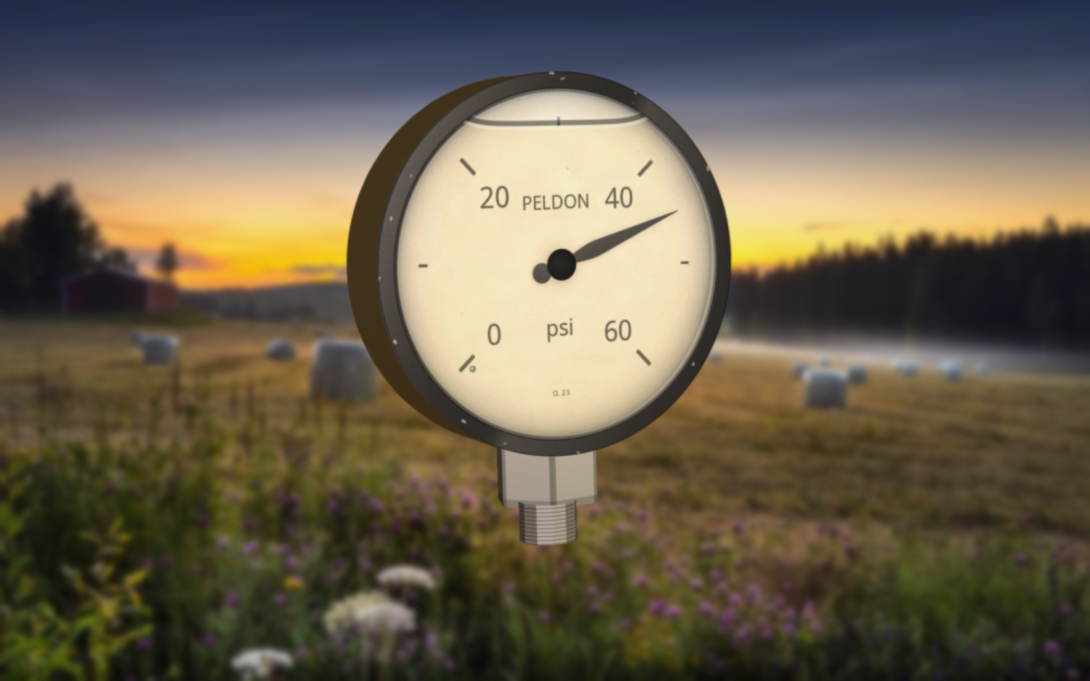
45 psi
